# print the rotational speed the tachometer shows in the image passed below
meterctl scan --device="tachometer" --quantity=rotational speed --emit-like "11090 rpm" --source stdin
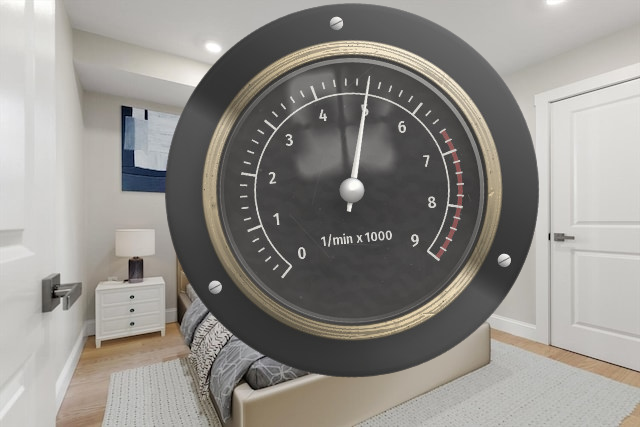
5000 rpm
